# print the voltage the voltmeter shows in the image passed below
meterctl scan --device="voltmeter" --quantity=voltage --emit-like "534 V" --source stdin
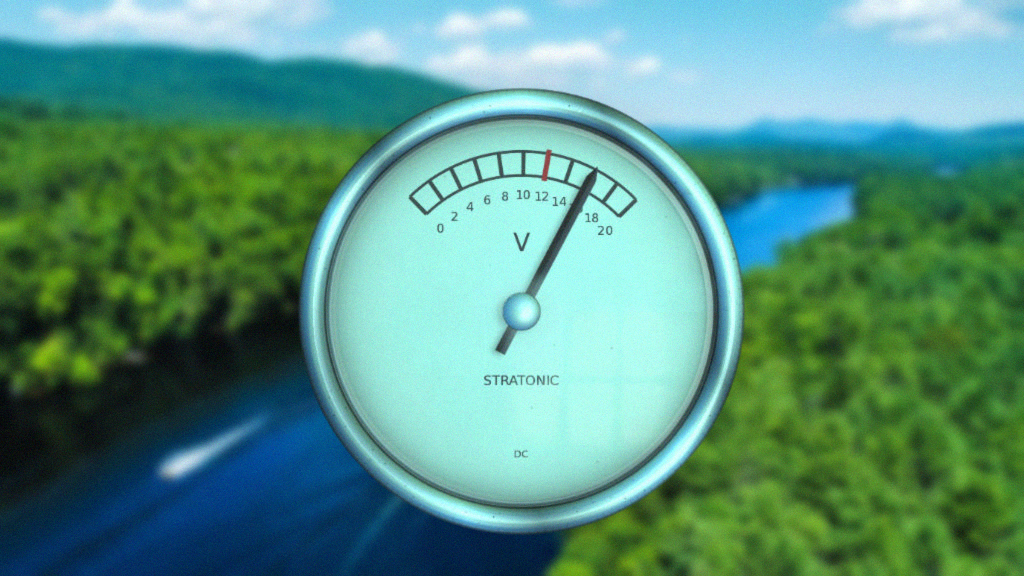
16 V
